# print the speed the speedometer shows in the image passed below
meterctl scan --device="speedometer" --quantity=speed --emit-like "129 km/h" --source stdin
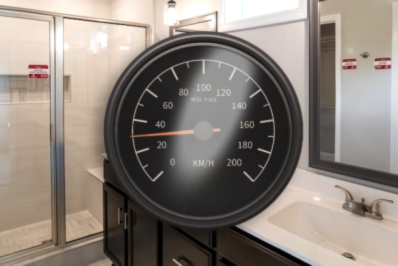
30 km/h
